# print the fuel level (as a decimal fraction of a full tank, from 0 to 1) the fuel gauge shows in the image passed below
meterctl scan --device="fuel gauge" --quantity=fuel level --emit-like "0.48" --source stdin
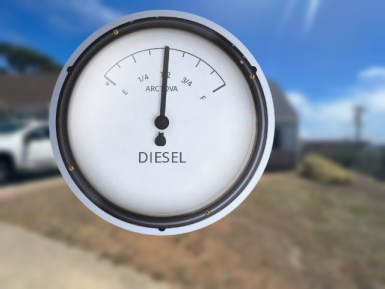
0.5
